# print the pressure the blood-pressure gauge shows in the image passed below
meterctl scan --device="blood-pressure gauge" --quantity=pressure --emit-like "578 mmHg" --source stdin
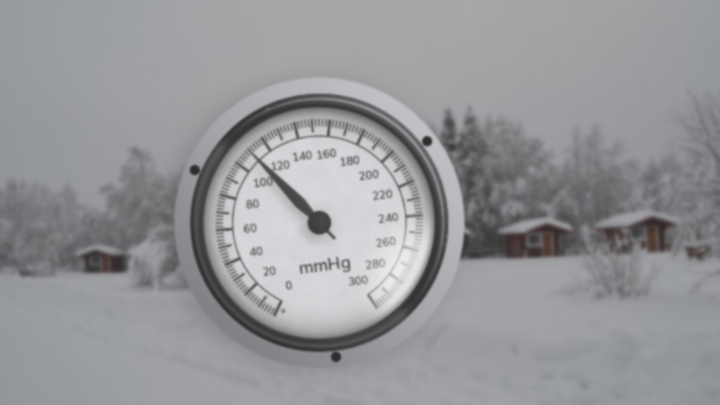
110 mmHg
